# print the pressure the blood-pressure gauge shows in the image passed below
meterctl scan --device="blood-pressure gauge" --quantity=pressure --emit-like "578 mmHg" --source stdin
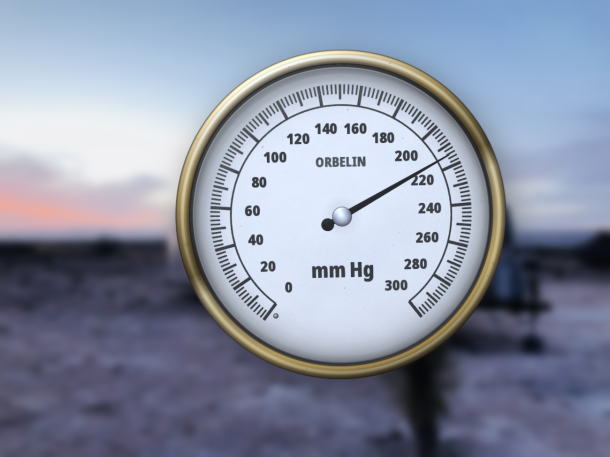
214 mmHg
